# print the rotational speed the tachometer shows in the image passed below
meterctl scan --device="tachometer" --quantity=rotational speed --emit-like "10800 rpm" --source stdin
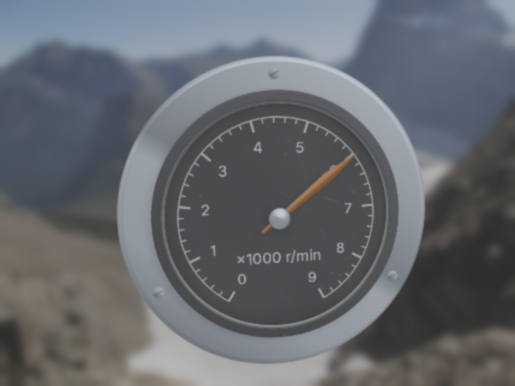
6000 rpm
